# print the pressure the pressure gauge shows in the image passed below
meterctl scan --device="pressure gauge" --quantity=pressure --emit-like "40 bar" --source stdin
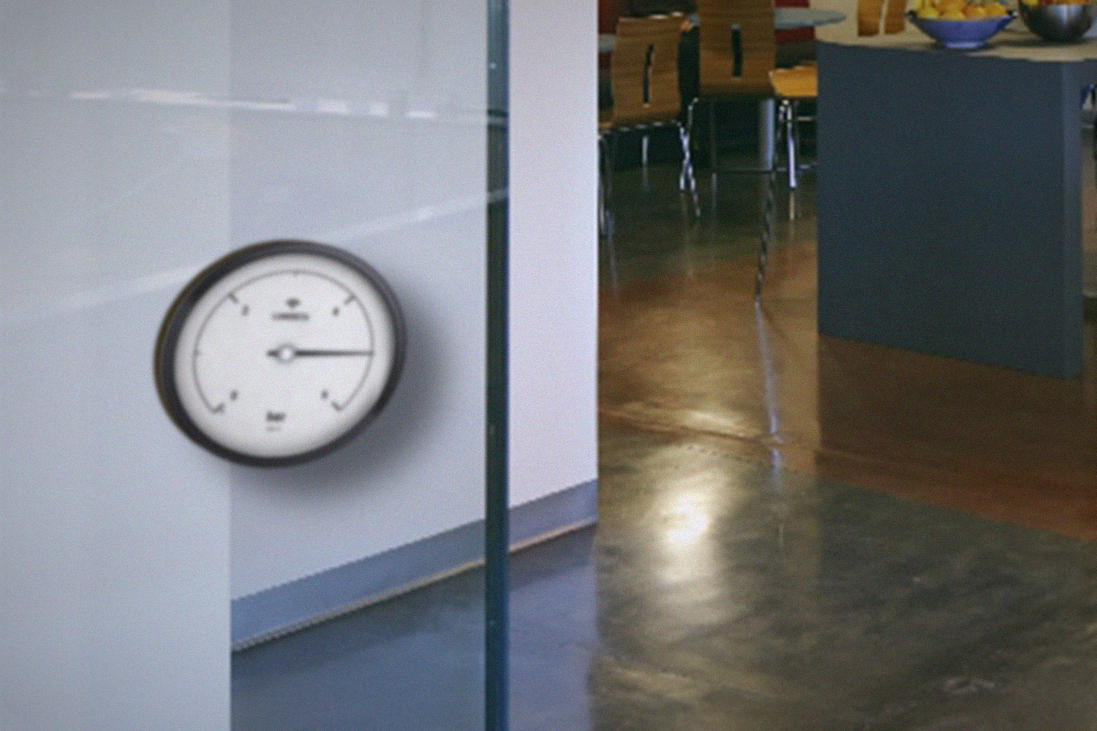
5 bar
